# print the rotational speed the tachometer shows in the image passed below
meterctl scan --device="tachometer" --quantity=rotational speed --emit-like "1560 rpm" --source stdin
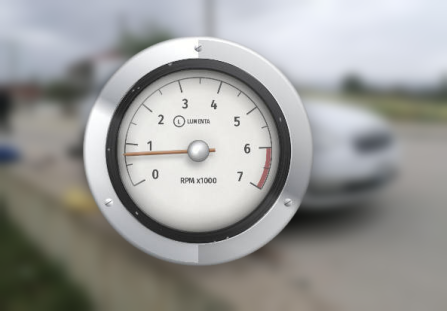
750 rpm
